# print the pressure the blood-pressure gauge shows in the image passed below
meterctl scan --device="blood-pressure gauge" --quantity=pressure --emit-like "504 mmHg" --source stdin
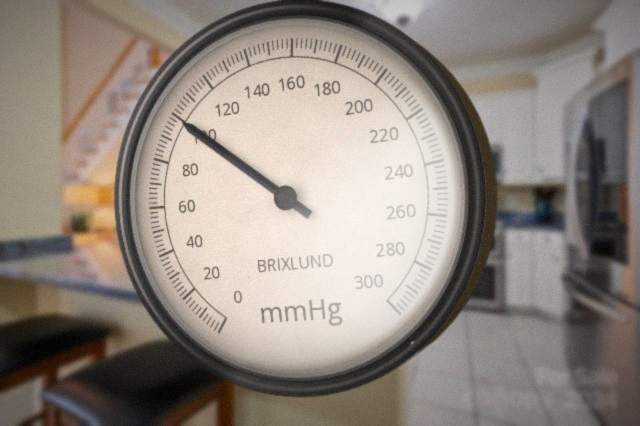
100 mmHg
